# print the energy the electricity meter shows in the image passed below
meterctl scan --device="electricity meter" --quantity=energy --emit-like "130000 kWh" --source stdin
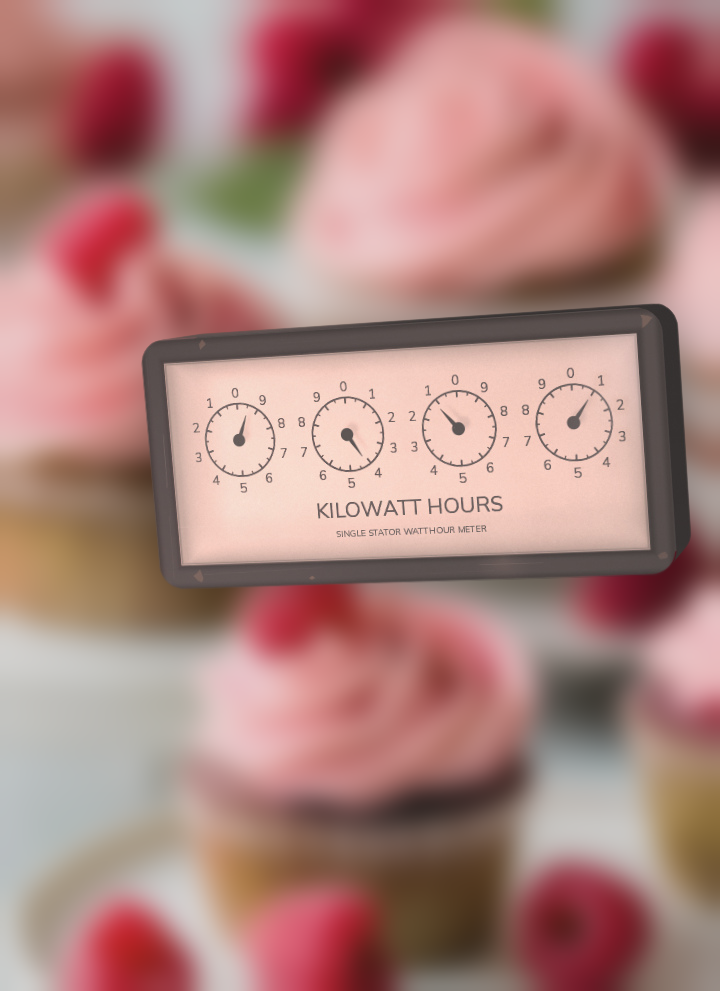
9411 kWh
